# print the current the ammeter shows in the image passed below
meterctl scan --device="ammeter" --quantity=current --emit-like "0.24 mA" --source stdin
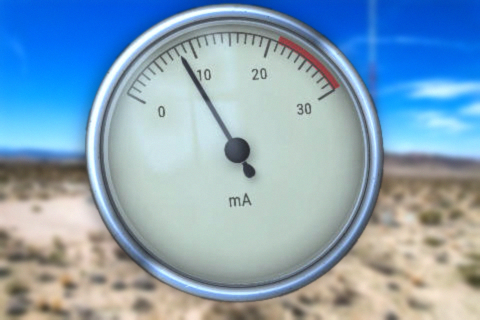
8 mA
